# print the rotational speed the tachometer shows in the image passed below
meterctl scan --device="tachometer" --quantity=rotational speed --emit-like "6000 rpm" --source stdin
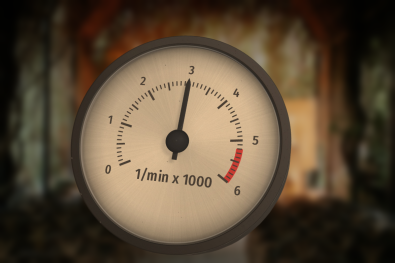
3000 rpm
